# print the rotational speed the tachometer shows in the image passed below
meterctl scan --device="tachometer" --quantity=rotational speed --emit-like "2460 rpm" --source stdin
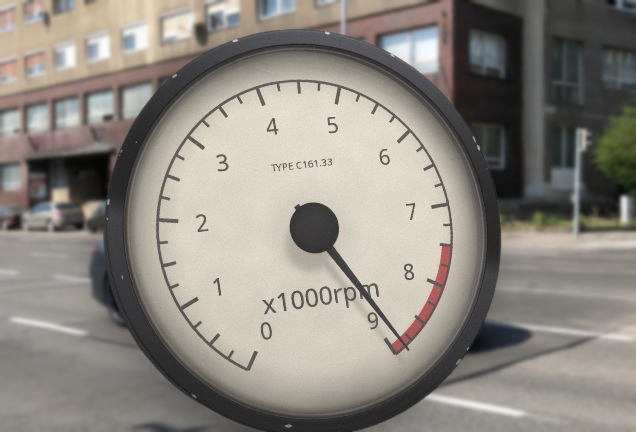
8875 rpm
